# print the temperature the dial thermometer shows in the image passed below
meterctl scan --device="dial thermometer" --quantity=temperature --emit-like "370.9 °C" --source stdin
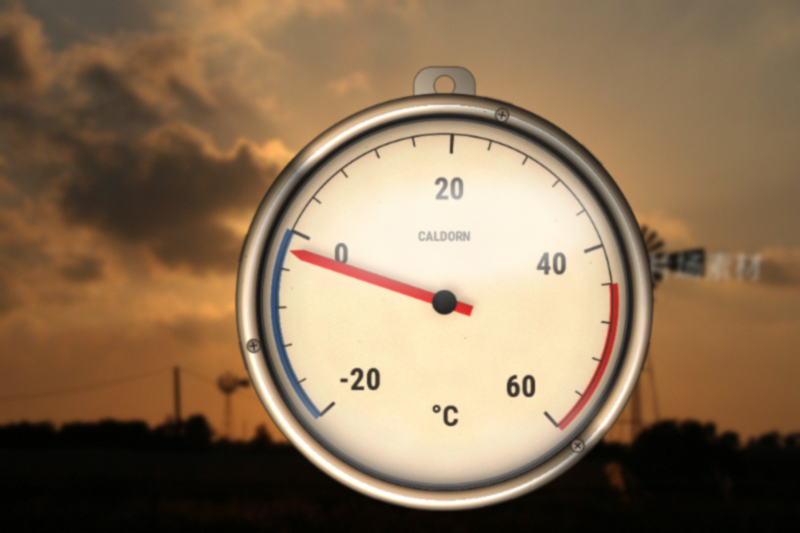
-2 °C
